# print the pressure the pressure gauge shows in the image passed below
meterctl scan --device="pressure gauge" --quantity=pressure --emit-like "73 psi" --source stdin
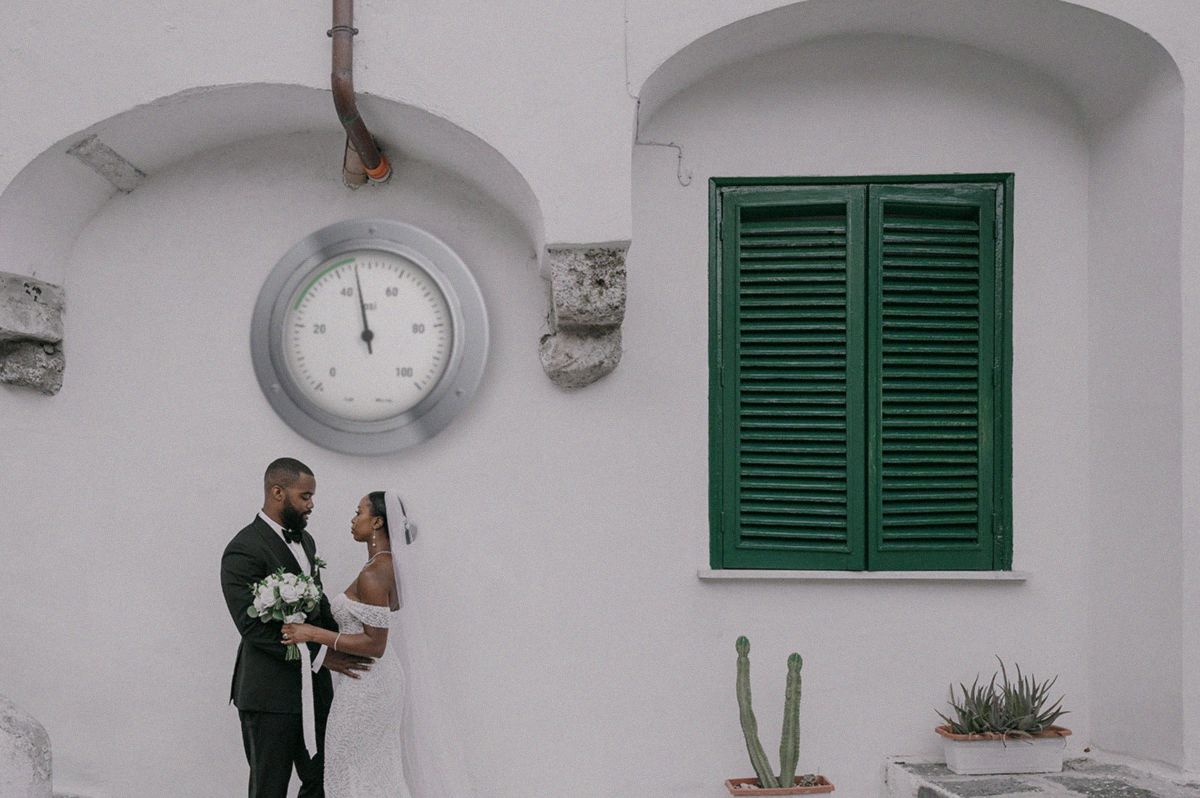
46 psi
